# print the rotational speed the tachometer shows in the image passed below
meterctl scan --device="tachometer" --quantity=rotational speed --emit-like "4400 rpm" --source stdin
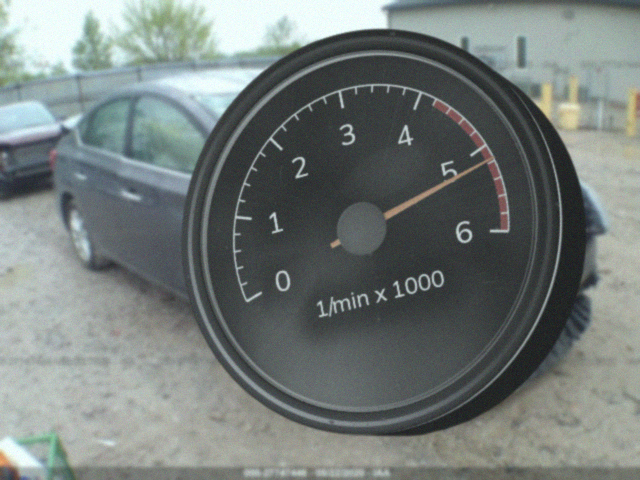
5200 rpm
